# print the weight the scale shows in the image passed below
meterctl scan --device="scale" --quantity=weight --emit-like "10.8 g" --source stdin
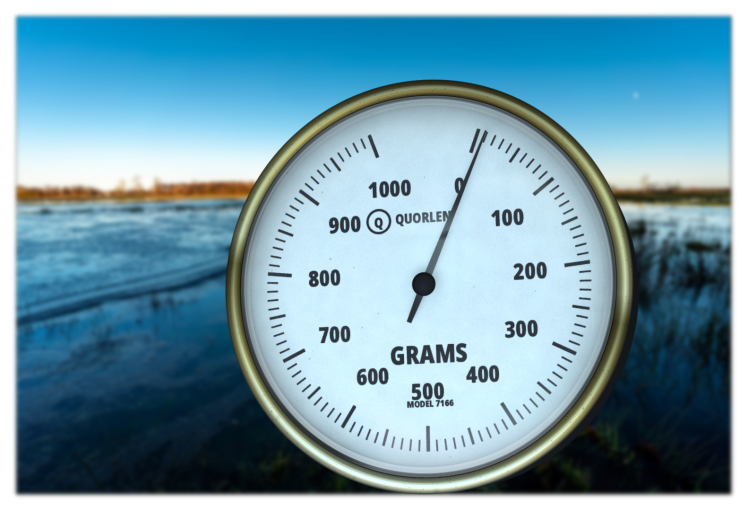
10 g
